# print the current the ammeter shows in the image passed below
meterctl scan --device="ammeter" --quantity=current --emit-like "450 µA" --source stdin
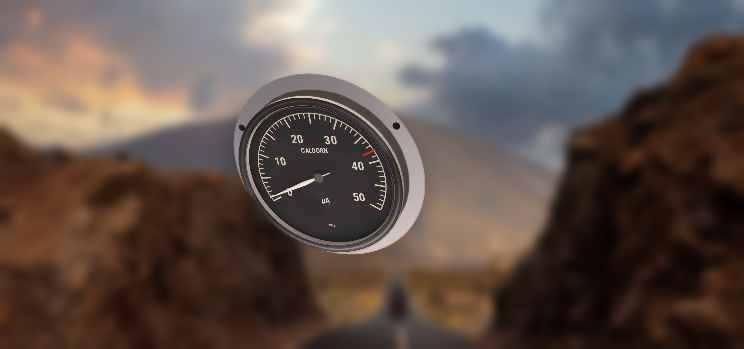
1 µA
